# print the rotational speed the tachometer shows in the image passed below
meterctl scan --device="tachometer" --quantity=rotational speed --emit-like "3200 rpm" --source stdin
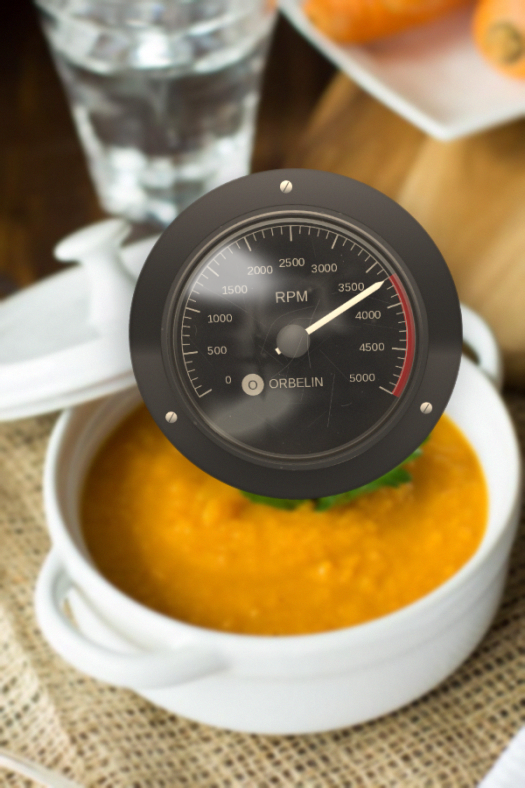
3700 rpm
